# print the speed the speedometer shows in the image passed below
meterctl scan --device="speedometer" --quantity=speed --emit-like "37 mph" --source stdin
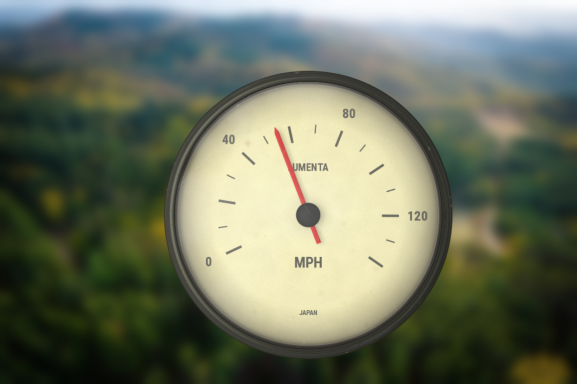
55 mph
